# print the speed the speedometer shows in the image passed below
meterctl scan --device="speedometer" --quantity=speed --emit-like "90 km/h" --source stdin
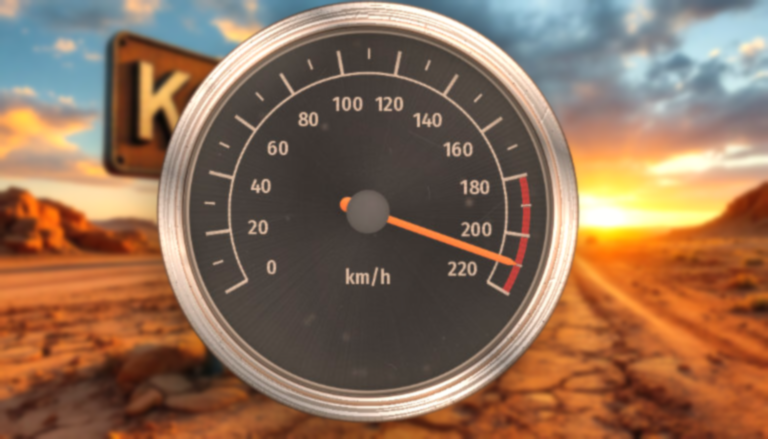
210 km/h
